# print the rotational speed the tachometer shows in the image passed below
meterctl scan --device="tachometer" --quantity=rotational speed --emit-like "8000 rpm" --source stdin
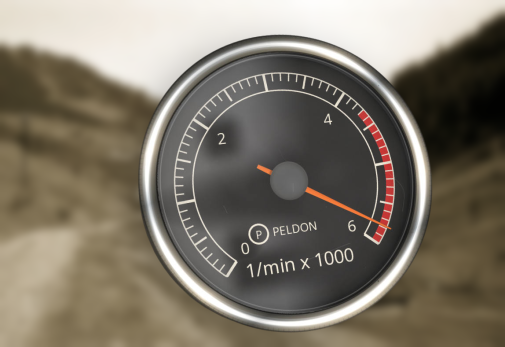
5800 rpm
